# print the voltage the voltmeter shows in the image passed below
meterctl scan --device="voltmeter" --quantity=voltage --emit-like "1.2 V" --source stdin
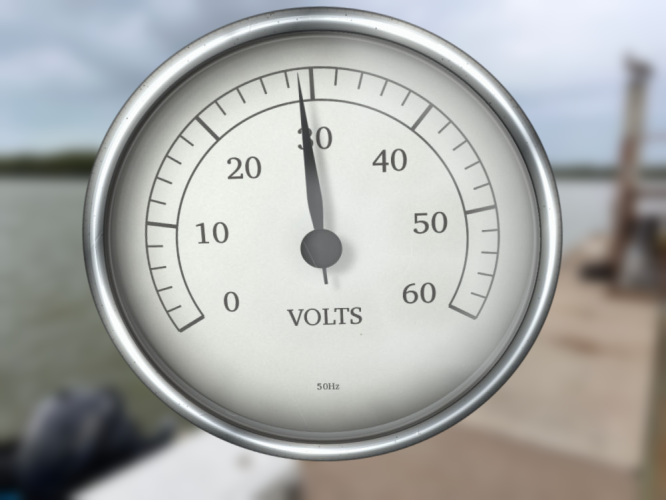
29 V
